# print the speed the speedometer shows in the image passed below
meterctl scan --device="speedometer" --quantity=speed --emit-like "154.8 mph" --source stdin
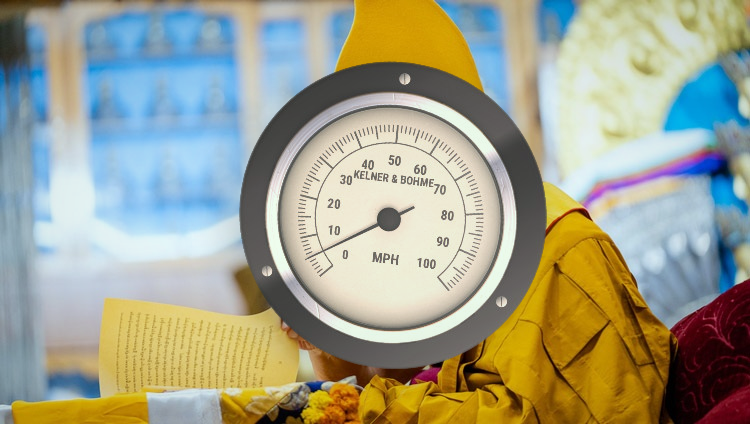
5 mph
